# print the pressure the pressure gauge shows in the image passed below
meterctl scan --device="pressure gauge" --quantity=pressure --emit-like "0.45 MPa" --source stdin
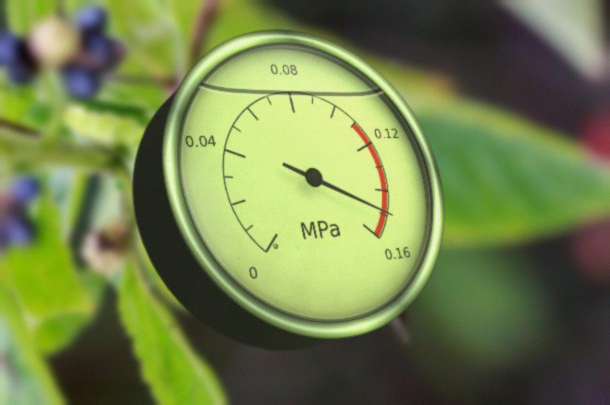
0.15 MPa
